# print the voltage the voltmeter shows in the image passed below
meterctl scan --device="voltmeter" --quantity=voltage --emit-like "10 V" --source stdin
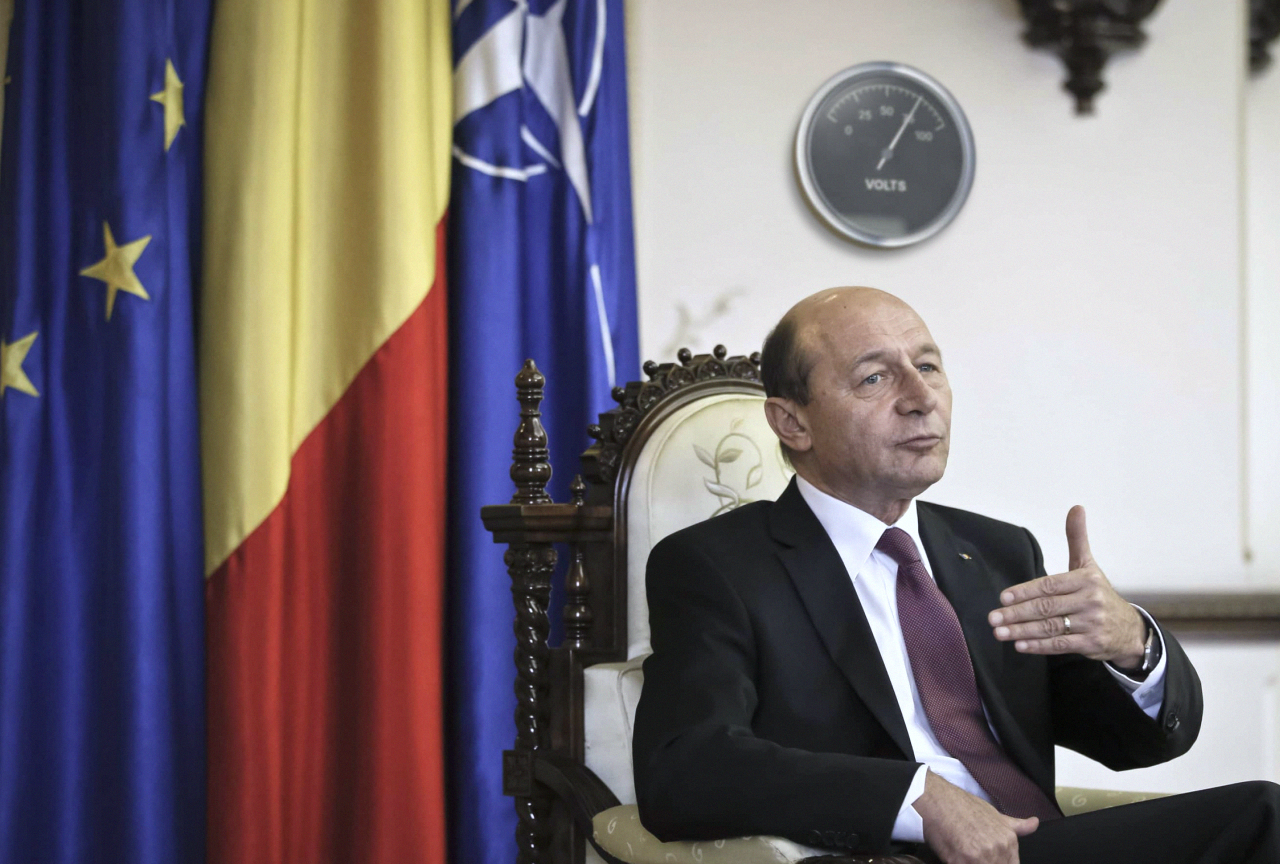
75 V
